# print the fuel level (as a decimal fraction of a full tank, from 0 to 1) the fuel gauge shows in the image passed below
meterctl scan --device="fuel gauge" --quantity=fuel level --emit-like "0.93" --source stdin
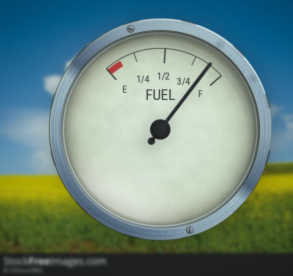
0.875
